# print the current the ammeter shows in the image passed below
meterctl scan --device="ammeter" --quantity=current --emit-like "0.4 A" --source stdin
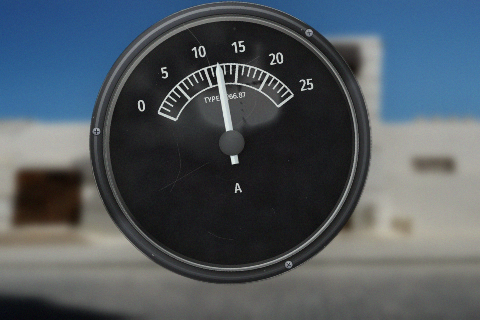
12 A
